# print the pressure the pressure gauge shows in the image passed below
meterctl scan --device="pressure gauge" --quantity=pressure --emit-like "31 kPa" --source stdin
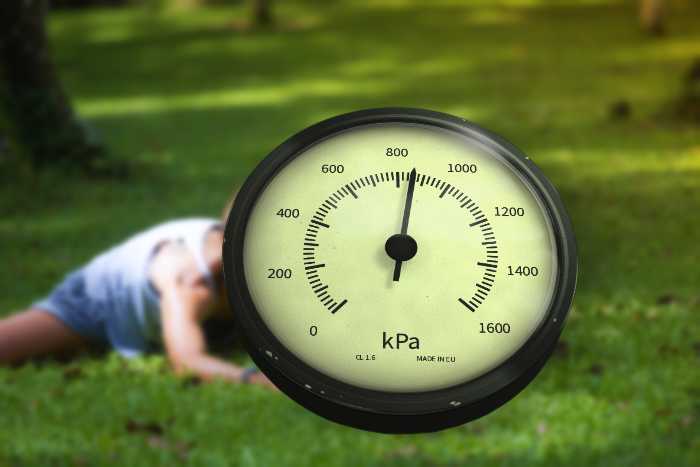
860 kPa
